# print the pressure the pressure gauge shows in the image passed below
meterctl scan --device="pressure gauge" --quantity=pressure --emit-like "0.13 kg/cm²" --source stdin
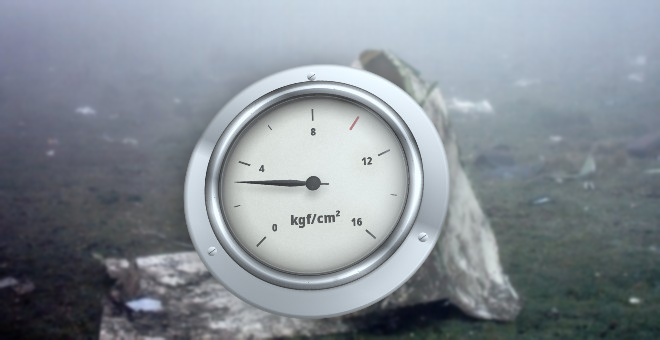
3 kg/cm²
